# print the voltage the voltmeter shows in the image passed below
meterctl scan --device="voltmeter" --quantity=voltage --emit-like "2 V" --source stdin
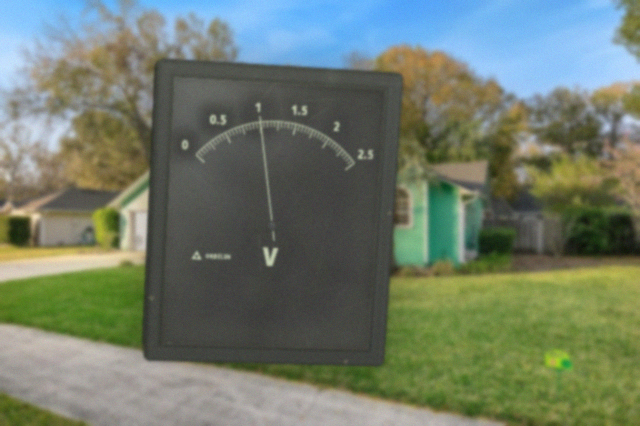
1 V
